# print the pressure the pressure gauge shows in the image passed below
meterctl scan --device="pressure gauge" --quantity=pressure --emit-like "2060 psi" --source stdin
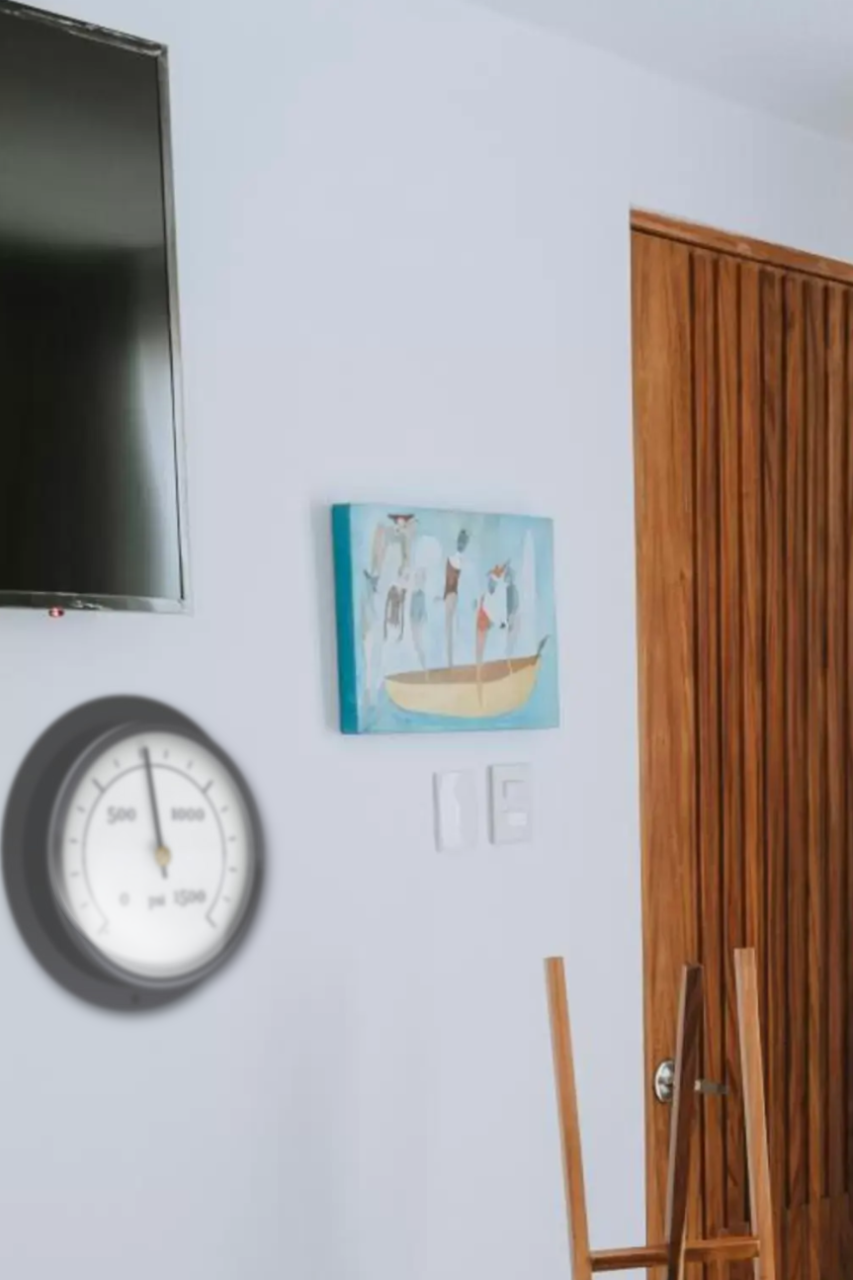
700 psi
